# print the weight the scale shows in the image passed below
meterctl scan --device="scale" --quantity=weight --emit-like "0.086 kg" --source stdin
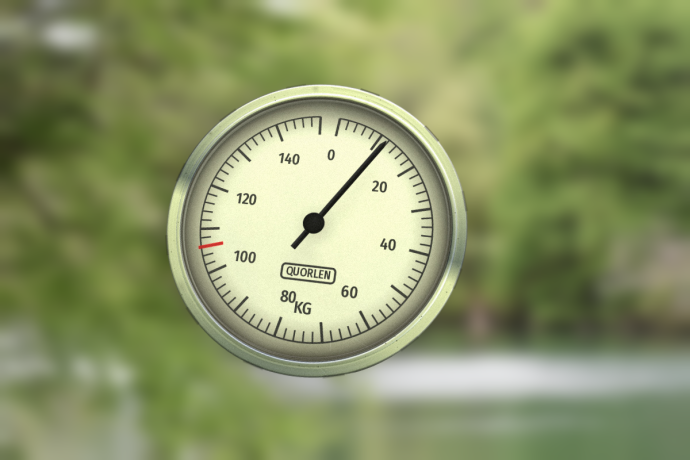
12 kg
